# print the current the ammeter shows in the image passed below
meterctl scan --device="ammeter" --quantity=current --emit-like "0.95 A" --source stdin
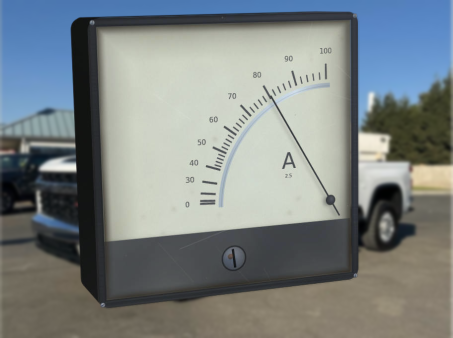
80 A
